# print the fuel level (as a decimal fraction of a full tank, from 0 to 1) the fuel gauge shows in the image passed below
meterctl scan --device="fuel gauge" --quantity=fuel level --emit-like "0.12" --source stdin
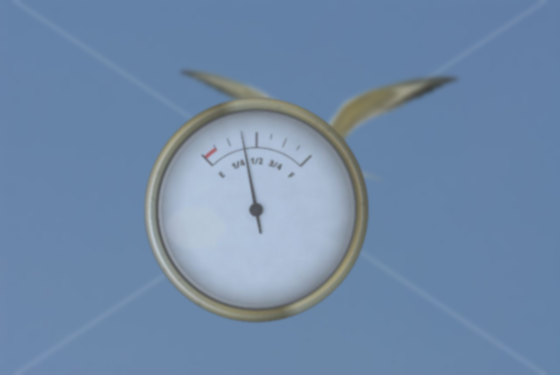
0.375
